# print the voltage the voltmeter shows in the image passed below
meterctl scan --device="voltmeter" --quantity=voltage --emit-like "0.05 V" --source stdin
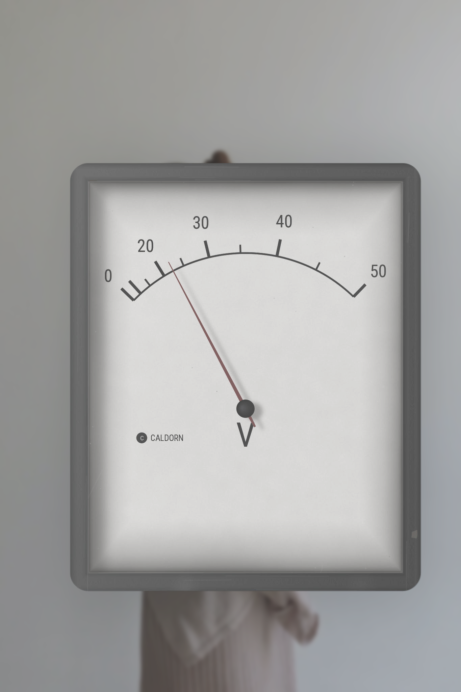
22.5 V
